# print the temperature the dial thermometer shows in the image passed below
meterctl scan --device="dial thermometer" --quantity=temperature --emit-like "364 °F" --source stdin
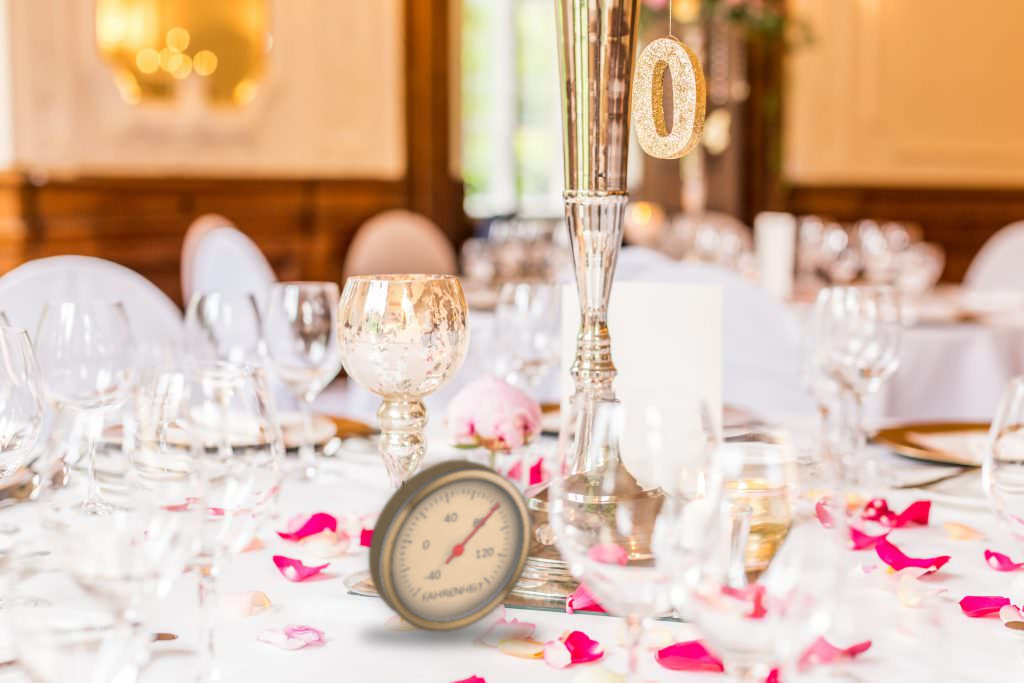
80 °F
